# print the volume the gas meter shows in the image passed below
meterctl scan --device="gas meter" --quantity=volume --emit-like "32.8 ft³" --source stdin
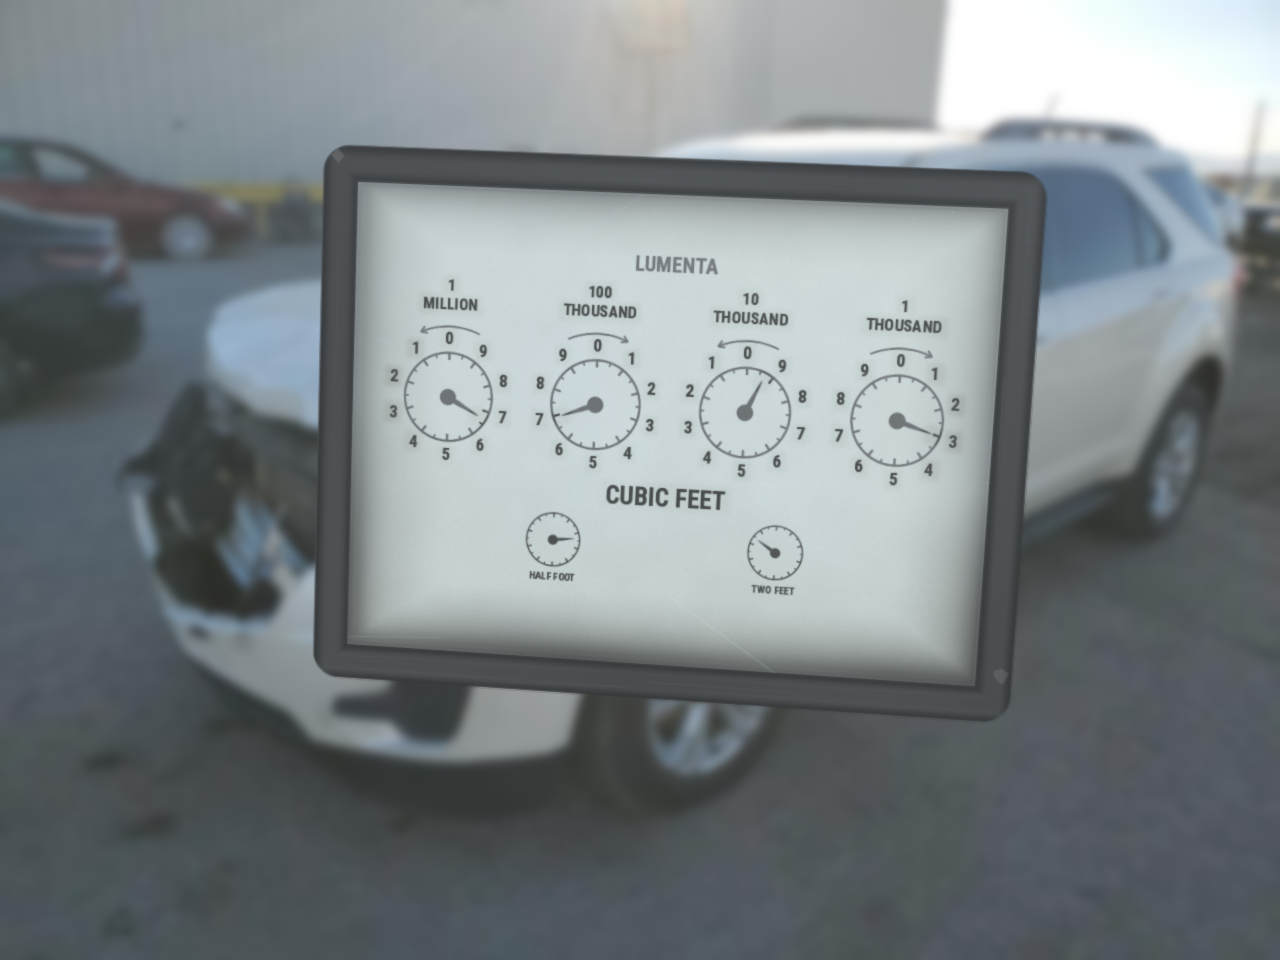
669300 ft³
